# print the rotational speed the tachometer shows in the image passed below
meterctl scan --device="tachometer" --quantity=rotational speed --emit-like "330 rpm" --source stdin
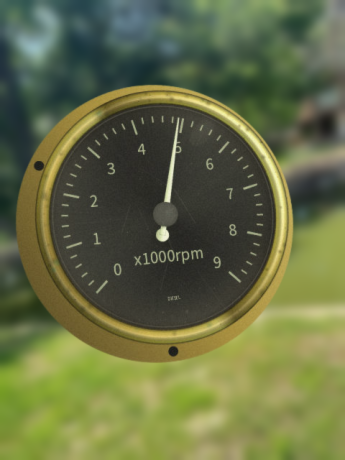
4900 rpm
